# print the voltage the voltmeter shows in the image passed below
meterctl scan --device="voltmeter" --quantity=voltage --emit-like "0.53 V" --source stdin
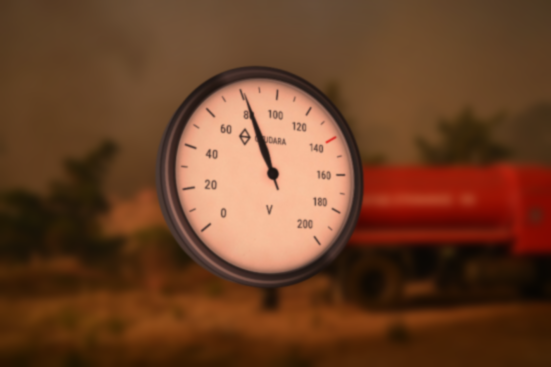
80 V
